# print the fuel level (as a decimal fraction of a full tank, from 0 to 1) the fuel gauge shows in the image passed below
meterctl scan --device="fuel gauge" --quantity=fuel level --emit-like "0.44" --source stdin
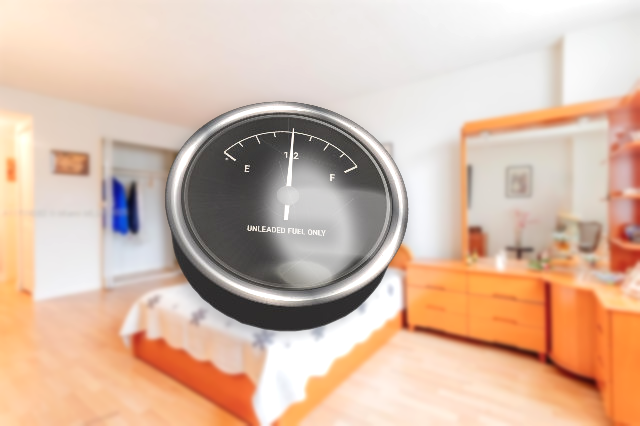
0.5
